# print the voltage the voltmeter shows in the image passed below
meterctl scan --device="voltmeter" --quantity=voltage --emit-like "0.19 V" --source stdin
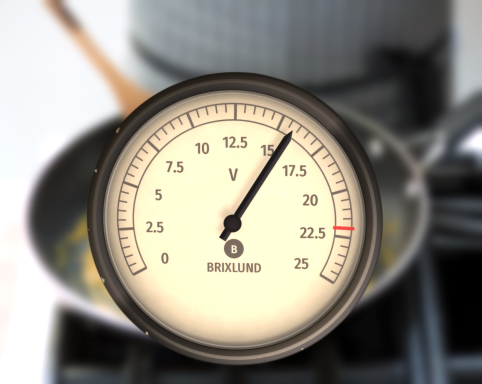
15.75 V
